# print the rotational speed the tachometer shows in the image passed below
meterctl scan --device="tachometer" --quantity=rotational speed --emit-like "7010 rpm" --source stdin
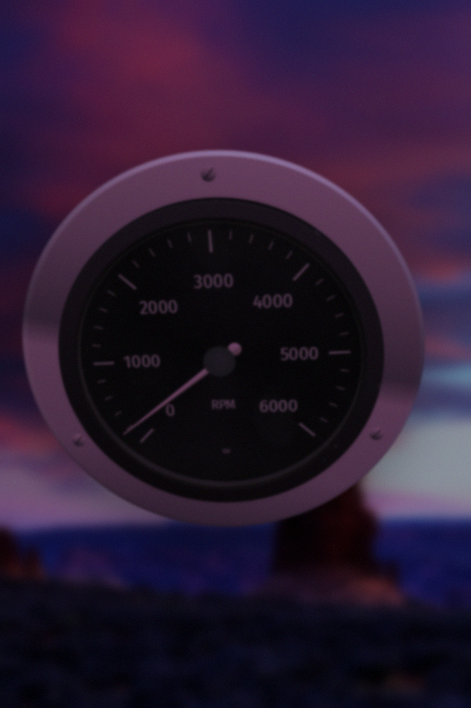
200 rpm
